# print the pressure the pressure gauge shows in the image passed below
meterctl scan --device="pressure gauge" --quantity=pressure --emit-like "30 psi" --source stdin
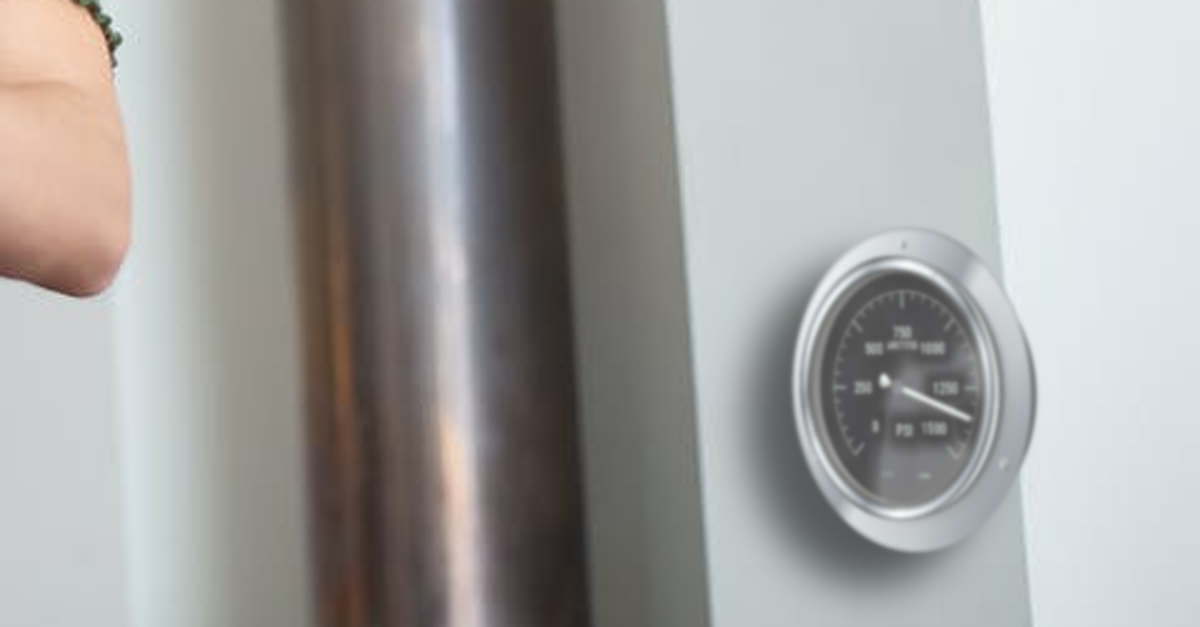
1350 psi
